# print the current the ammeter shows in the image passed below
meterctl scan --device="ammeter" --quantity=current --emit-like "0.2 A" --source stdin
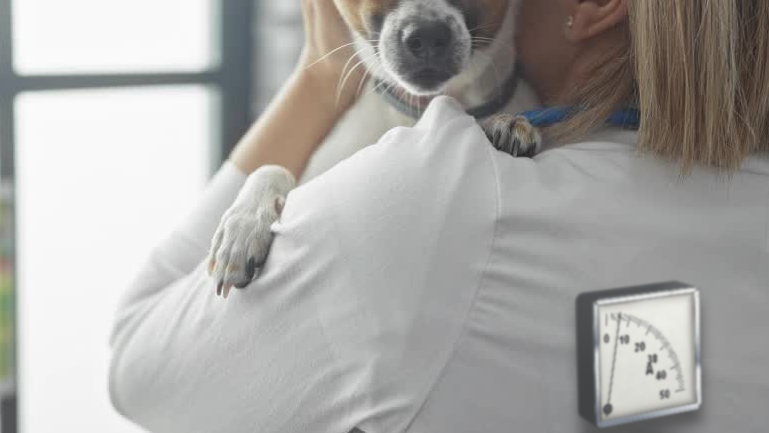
5 A
